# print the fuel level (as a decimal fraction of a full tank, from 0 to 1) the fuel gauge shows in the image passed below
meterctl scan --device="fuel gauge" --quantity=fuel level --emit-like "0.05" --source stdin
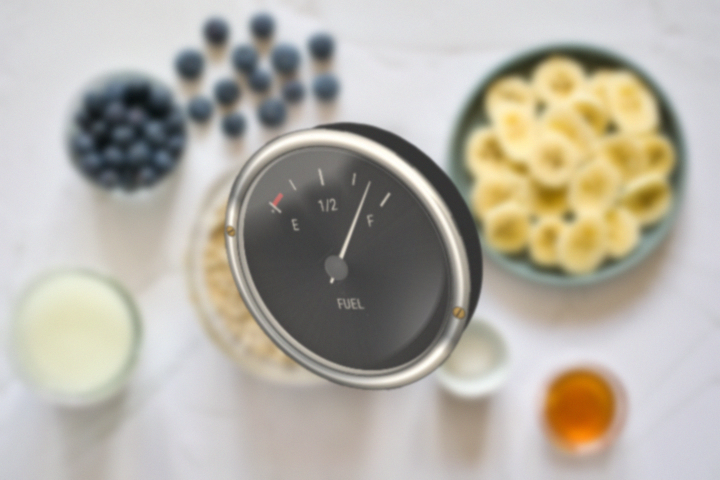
0.875
